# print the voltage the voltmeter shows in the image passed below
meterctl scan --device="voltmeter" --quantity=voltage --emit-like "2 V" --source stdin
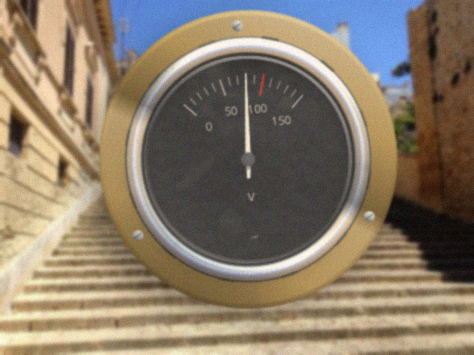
80 V
